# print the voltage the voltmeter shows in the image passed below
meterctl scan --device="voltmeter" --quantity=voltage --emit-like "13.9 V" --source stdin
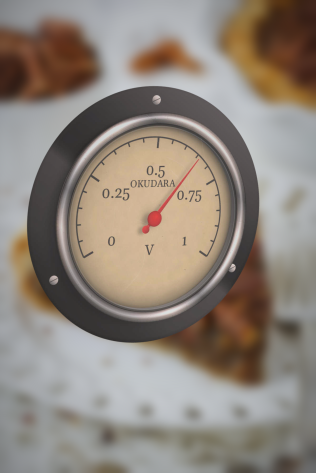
0.65 V
